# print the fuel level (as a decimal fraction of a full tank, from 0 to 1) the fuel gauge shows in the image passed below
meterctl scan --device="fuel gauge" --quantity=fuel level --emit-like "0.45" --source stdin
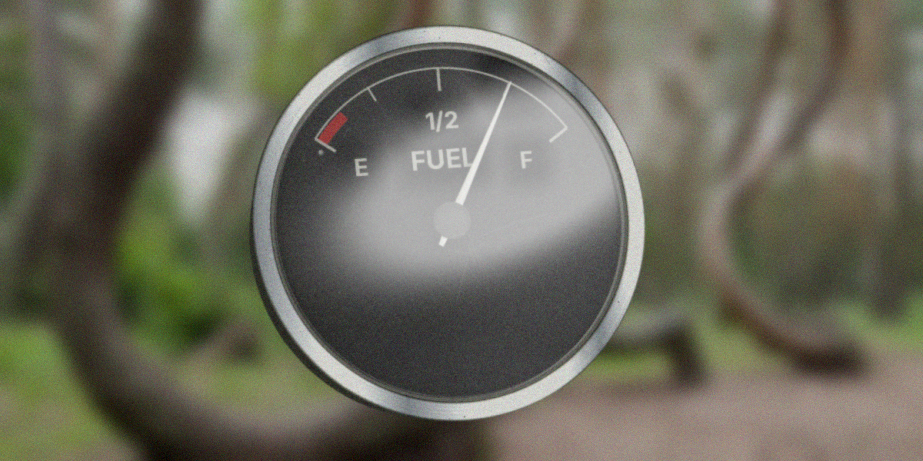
0.75
